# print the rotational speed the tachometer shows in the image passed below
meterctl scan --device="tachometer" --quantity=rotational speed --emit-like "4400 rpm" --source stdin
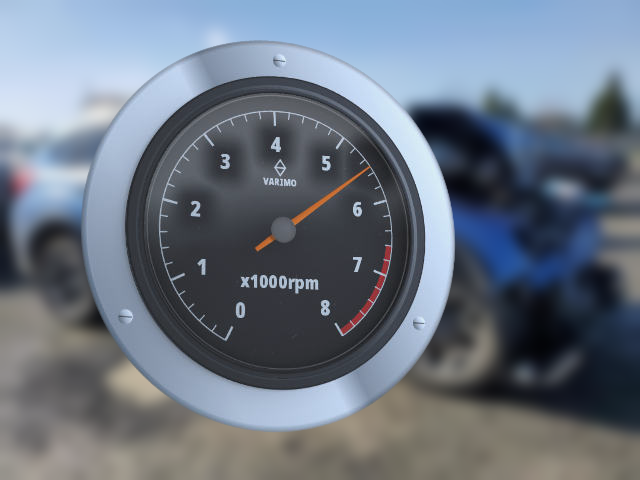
5500 rpm
